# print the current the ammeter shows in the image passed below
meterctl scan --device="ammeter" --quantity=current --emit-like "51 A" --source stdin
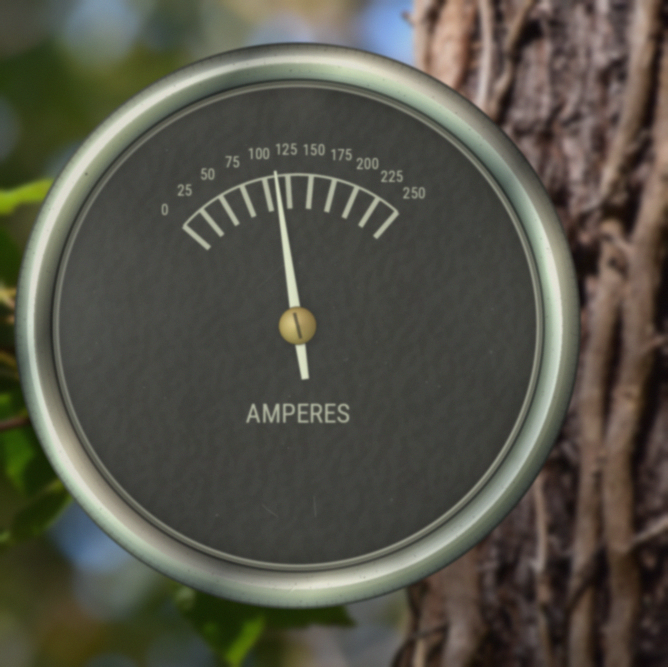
112.5 A
